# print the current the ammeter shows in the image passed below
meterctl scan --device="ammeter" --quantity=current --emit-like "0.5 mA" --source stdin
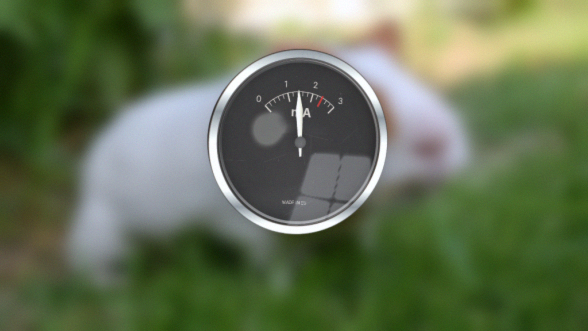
1.4 mA
